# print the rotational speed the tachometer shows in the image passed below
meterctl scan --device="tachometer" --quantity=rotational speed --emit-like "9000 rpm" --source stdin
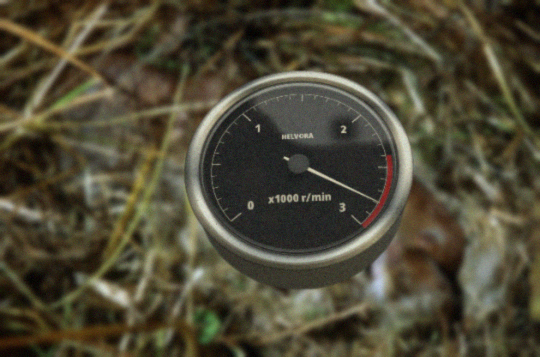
2800 rpm
